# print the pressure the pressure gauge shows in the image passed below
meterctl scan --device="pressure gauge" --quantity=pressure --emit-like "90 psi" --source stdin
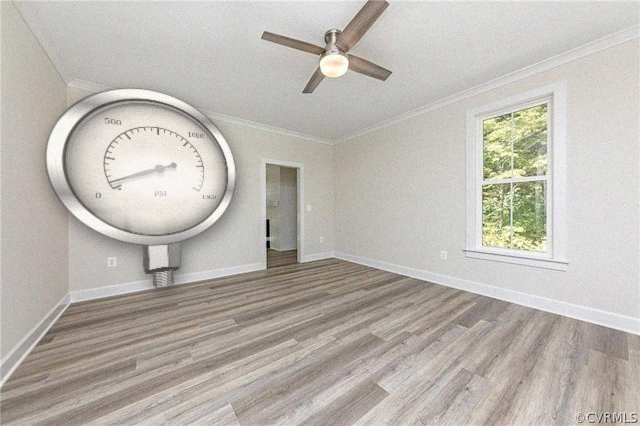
50 psi
